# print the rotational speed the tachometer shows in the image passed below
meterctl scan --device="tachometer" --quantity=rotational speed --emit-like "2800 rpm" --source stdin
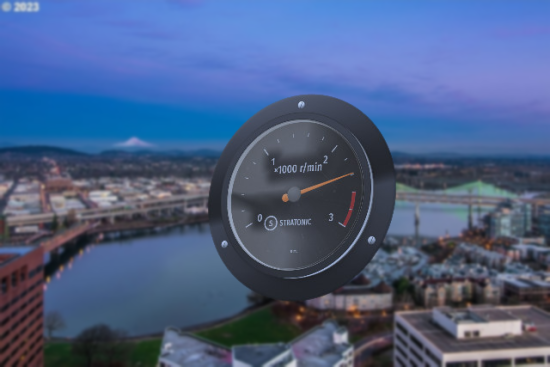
2400 rpm
